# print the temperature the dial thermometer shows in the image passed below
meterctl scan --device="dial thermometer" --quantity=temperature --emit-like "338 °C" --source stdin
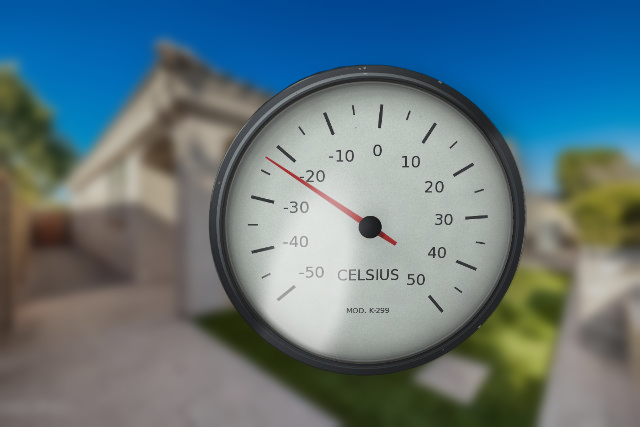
-22.5 °C
